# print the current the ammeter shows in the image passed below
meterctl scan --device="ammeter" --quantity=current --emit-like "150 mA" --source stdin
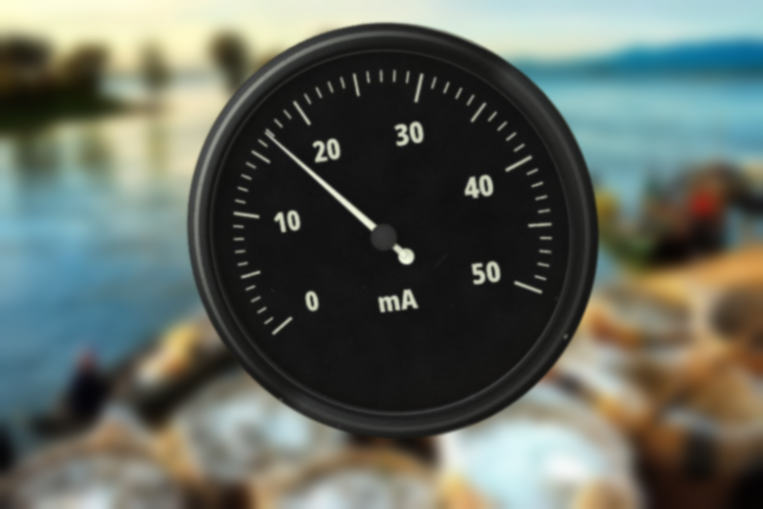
17 mA
